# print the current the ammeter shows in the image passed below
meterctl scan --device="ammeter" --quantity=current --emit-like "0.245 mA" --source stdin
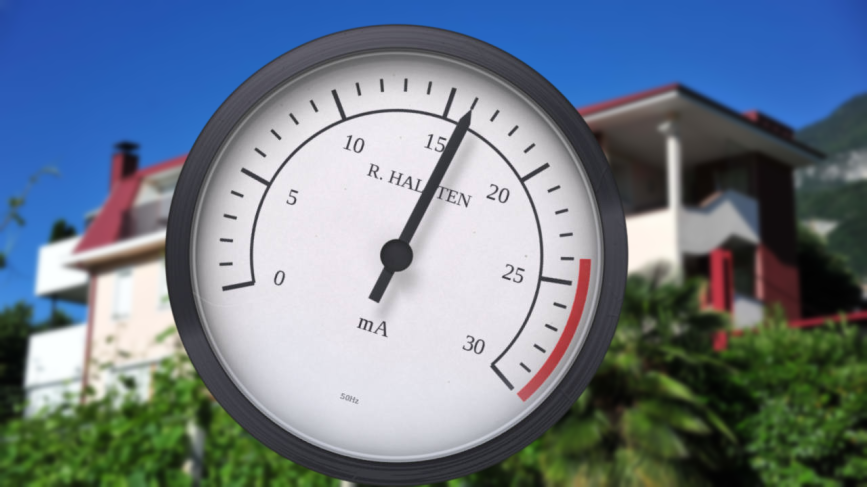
16 mA
